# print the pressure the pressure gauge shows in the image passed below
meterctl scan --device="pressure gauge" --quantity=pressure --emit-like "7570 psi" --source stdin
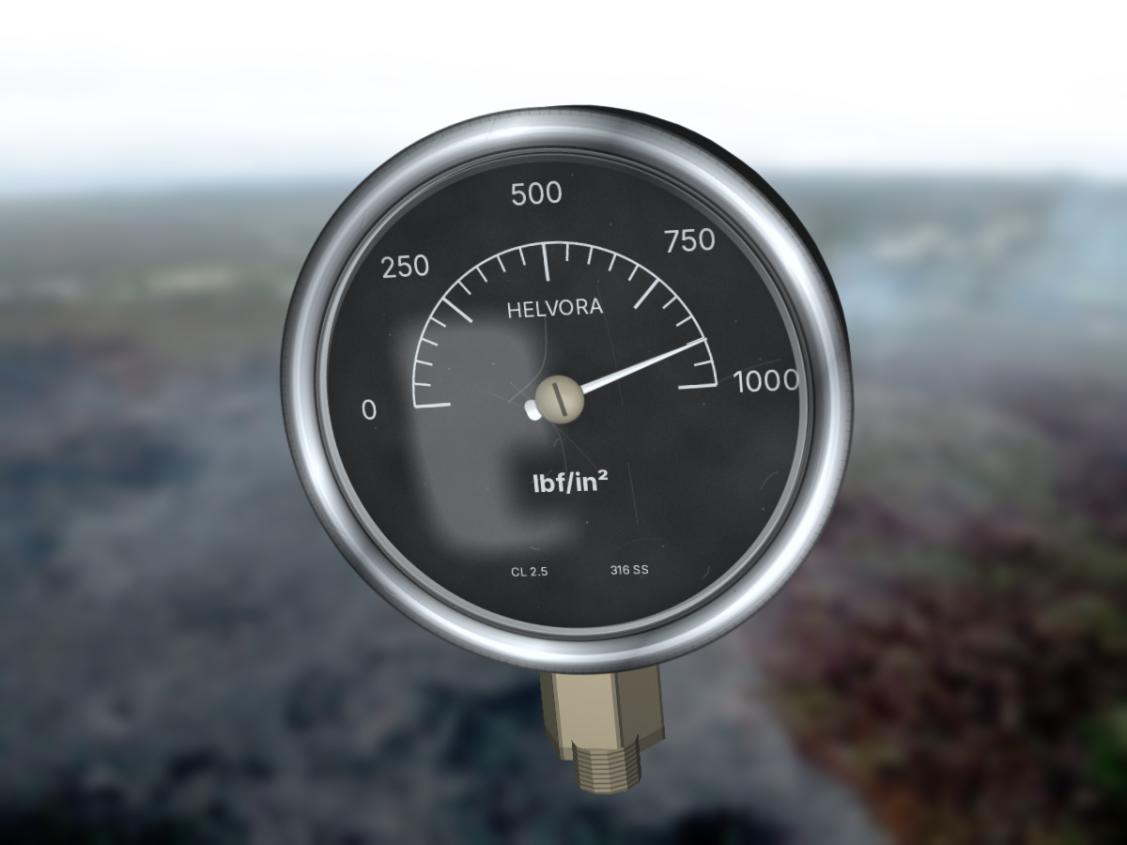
900 psi
